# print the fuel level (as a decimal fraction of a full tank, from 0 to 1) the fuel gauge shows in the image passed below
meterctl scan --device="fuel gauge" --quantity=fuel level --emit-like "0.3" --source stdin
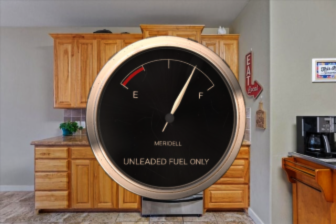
0.75
